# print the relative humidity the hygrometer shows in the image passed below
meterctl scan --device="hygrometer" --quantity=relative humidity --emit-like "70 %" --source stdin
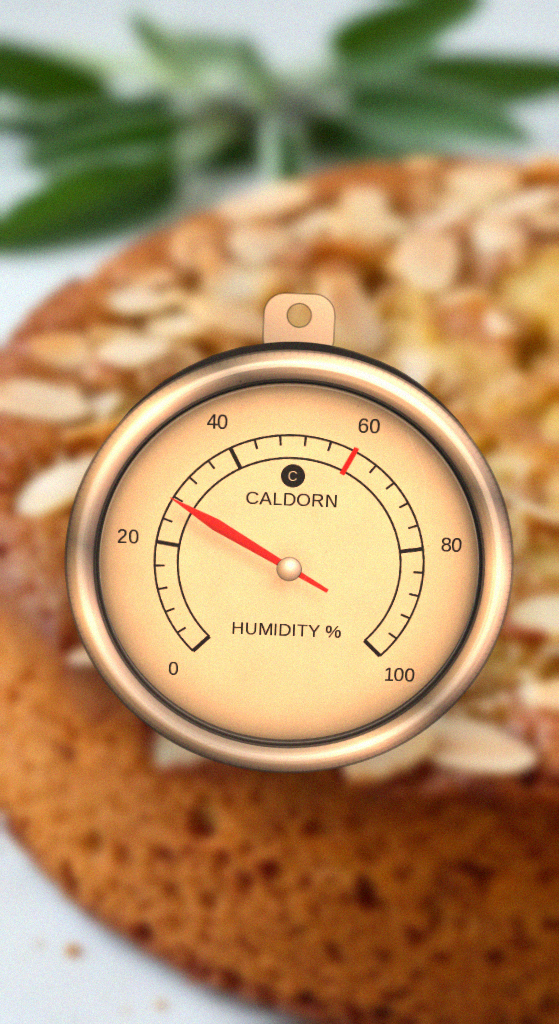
28 %
